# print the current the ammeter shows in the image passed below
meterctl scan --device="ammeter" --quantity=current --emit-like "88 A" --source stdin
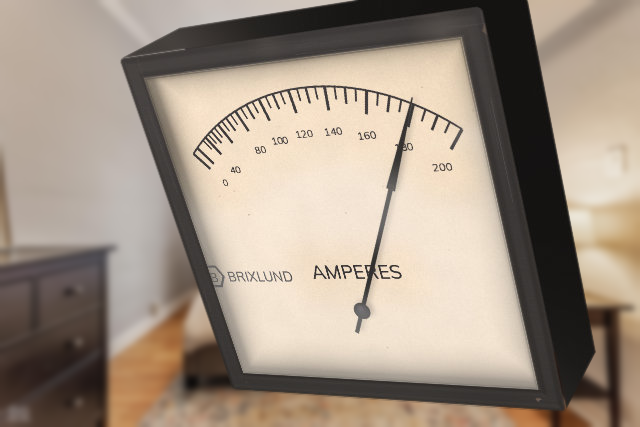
180 A
